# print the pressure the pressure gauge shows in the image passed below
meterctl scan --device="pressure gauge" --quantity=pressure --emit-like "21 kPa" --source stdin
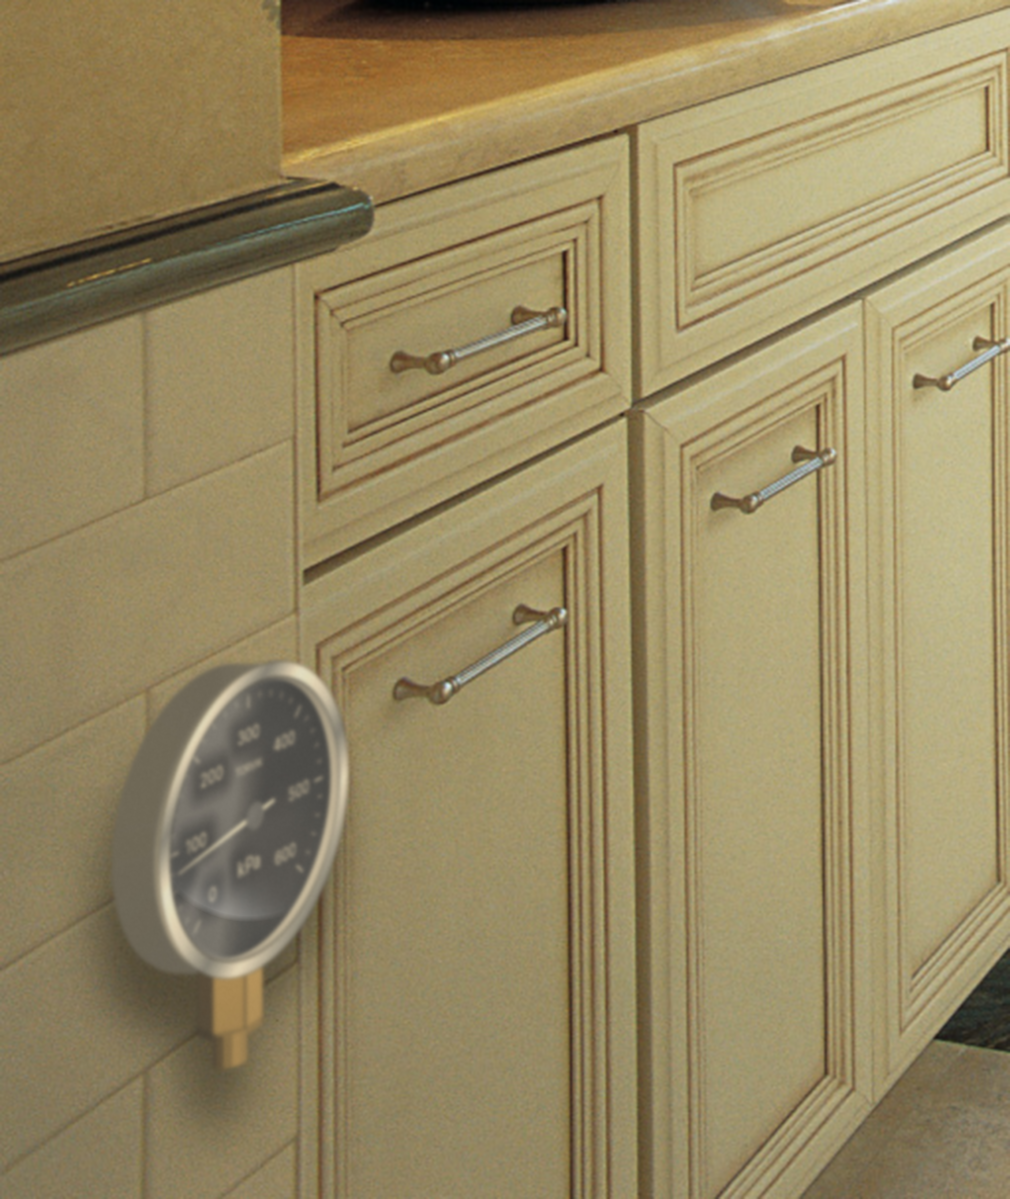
80 kPa
